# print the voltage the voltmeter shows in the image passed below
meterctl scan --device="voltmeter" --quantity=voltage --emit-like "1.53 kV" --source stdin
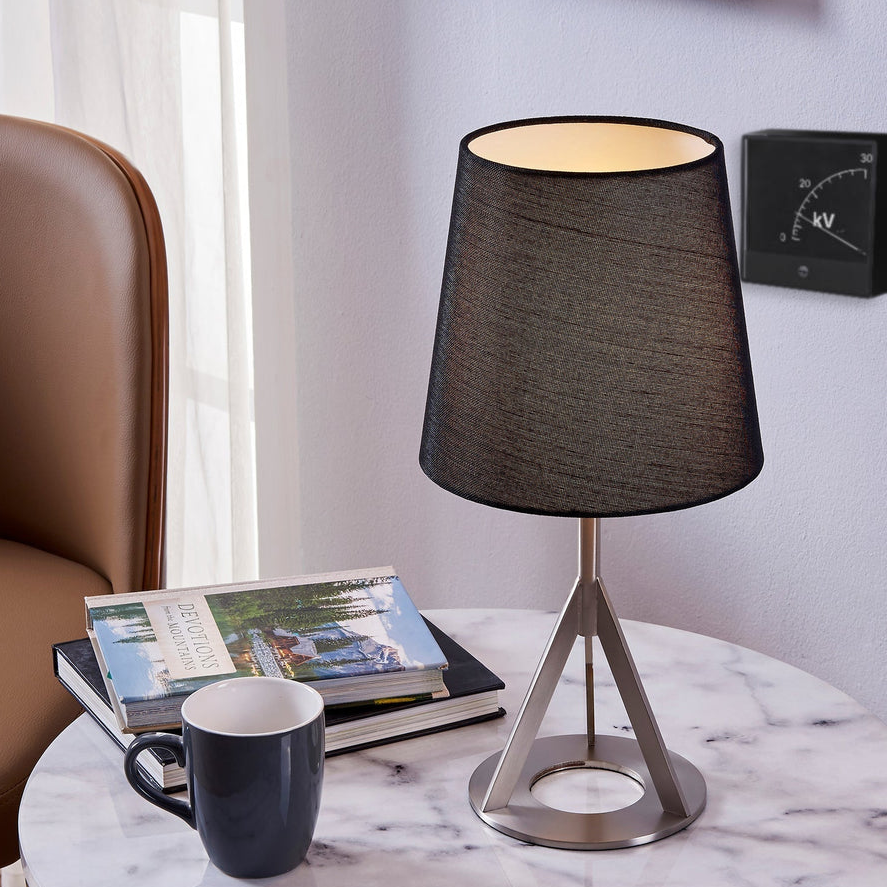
14 kV
